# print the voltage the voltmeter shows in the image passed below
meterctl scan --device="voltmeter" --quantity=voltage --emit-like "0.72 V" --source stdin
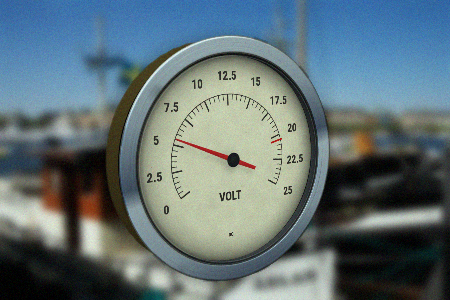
5.5 V
